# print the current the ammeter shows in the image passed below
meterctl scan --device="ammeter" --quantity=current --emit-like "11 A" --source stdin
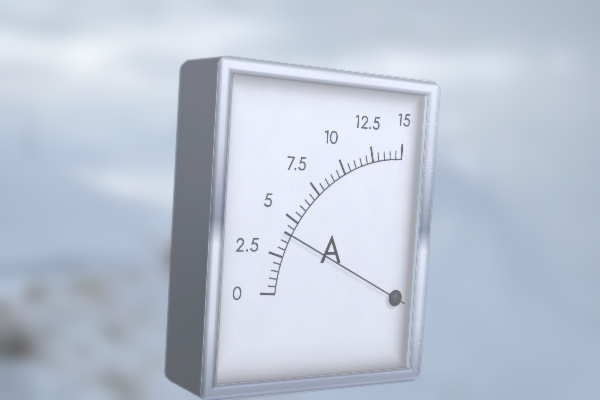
4 A
